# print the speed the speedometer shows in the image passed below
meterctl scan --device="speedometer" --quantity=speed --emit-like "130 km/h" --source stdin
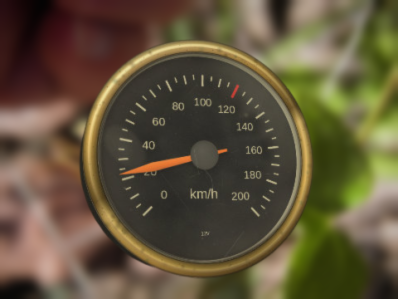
22.5 km/h
